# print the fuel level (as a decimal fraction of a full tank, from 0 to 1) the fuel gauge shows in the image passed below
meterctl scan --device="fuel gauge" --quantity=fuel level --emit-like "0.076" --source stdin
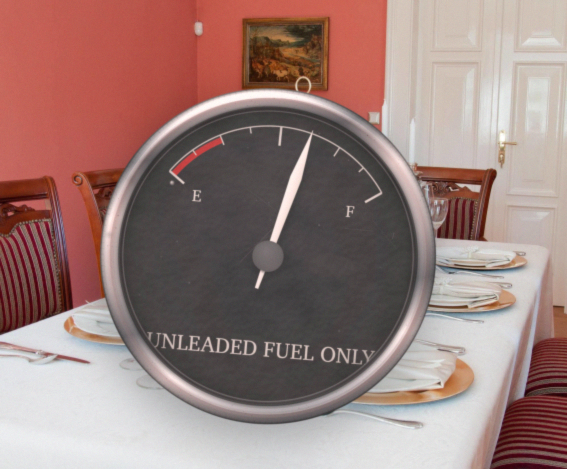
0.625
